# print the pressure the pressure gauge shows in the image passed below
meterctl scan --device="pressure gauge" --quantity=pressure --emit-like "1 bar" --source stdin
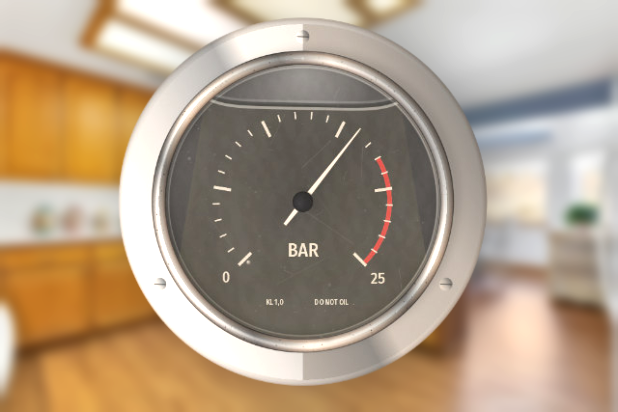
16 bar
